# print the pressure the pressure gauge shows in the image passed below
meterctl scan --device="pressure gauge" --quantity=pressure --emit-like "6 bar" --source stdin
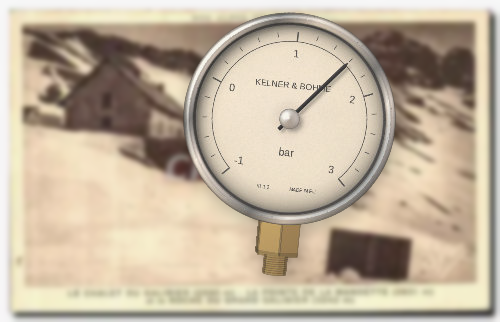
1.6 bar
